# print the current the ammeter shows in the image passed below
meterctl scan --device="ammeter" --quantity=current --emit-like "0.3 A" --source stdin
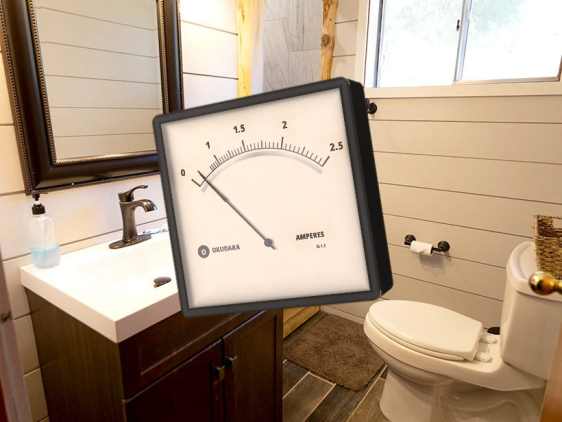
0.5 A
